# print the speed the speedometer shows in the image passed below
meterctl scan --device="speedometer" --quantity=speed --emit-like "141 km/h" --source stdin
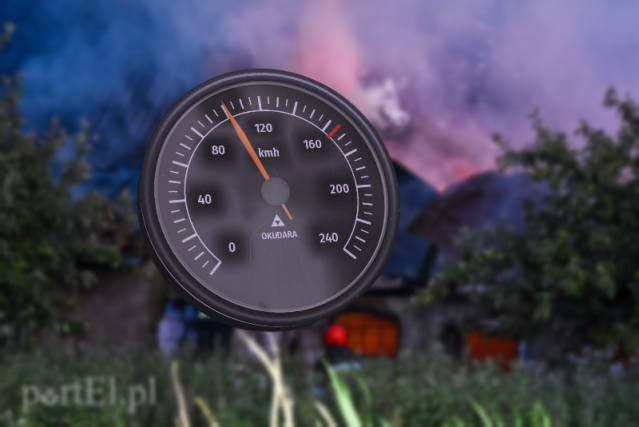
100 km/h
